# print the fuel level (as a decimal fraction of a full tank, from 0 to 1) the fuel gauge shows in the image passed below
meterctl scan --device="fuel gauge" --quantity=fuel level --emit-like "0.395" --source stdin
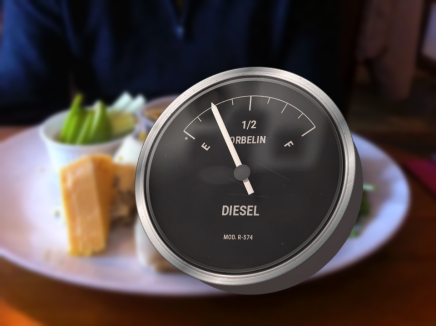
0.25
